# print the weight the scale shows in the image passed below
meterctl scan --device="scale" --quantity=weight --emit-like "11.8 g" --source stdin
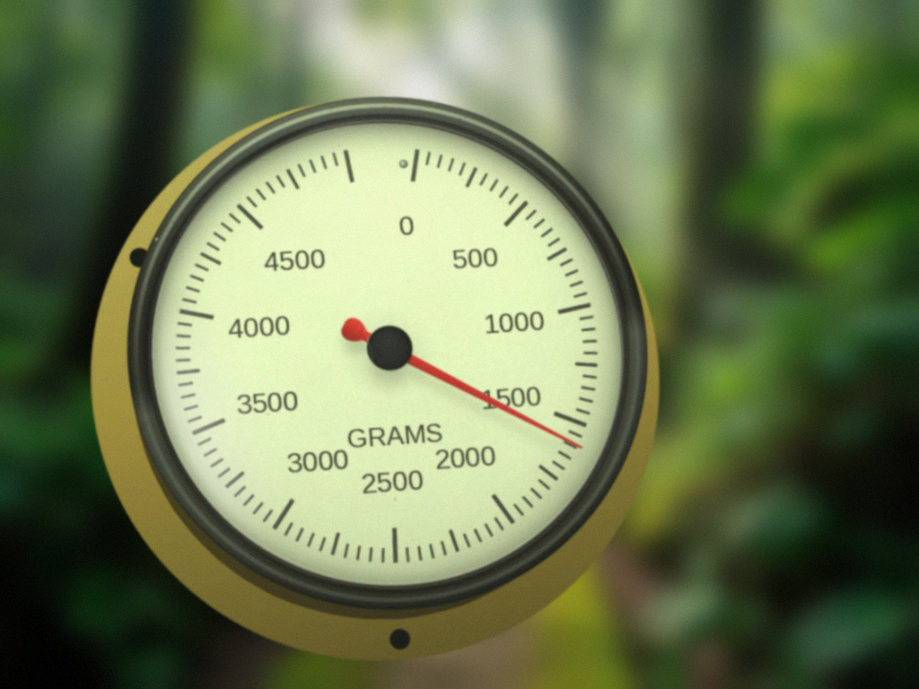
1600 g
